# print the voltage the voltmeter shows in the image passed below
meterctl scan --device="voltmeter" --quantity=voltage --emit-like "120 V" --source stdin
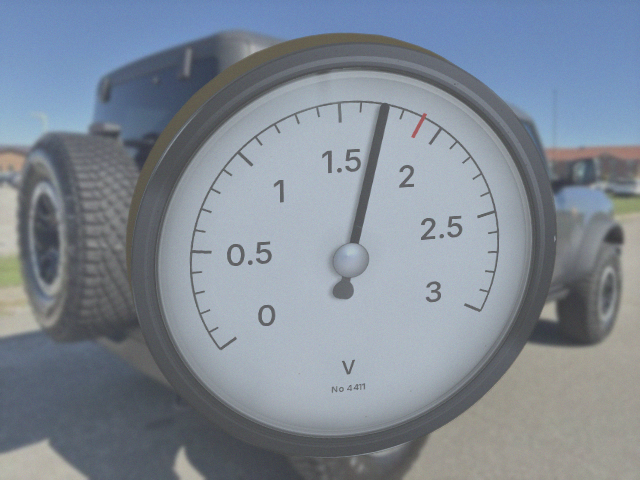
1.7 V
